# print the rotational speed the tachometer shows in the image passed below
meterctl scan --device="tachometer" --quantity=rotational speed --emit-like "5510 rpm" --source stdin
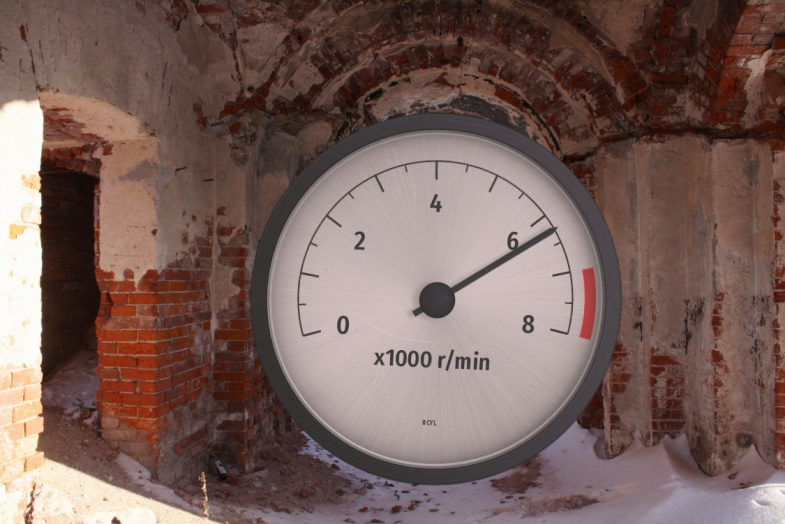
6250 rpm
